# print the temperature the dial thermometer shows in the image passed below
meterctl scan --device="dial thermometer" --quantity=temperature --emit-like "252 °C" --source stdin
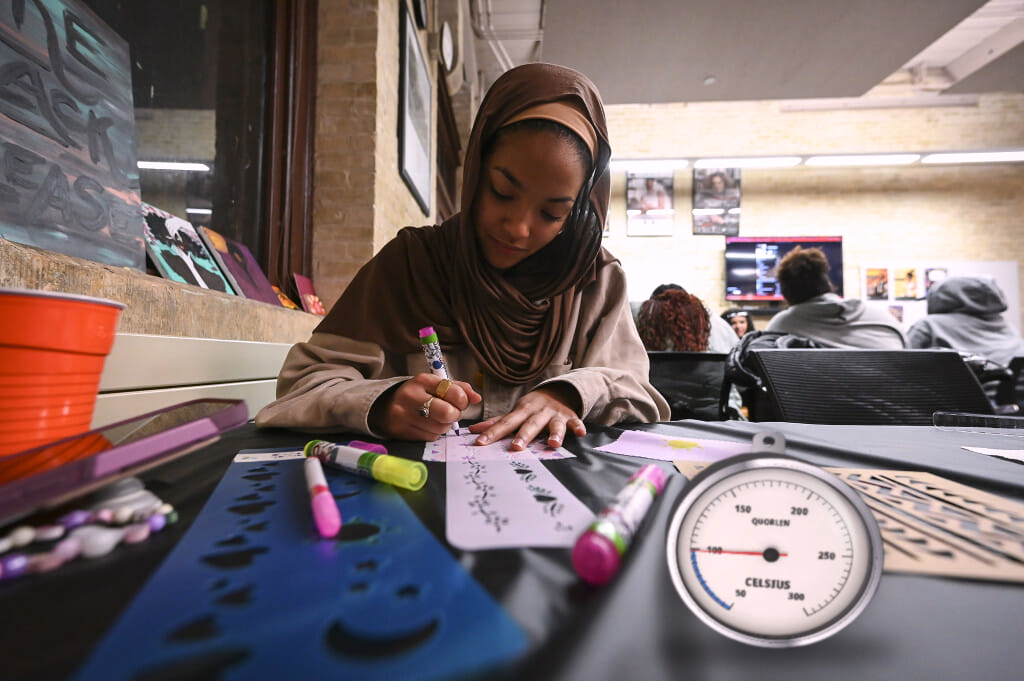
100 °C
